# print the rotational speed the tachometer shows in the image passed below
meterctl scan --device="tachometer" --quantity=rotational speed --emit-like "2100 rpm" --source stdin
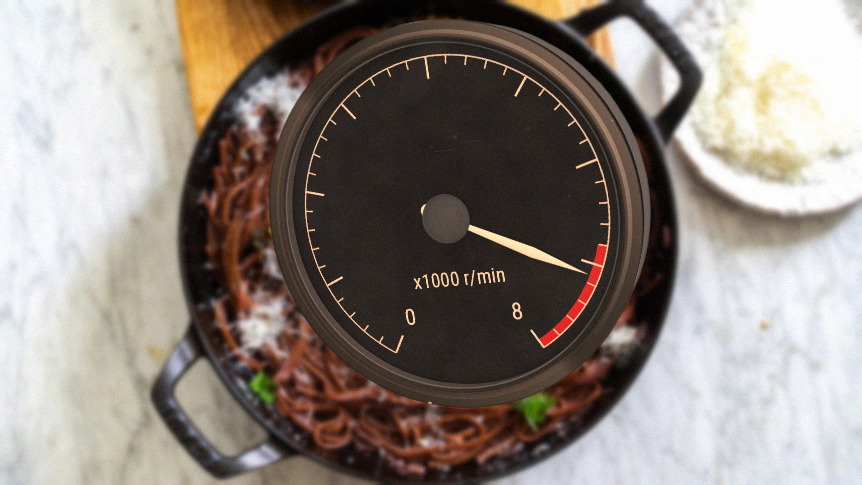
7100 rpm
